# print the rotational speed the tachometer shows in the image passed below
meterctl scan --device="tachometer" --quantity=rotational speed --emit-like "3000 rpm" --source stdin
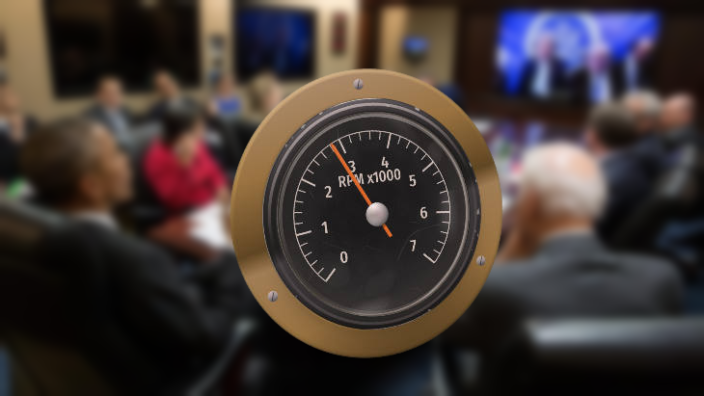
2800 rpm
